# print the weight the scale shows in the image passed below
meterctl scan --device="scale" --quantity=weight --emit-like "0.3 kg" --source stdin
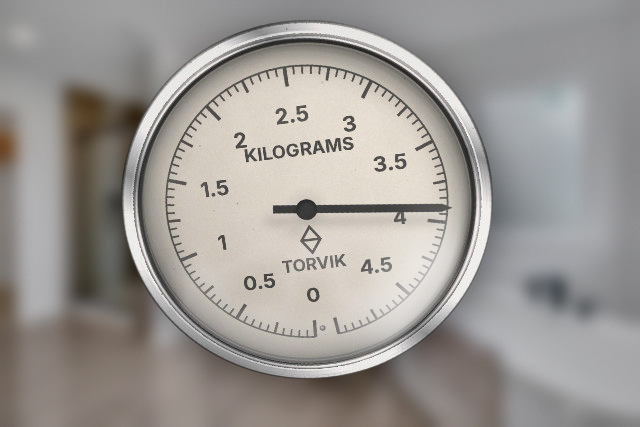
3.9 kg
